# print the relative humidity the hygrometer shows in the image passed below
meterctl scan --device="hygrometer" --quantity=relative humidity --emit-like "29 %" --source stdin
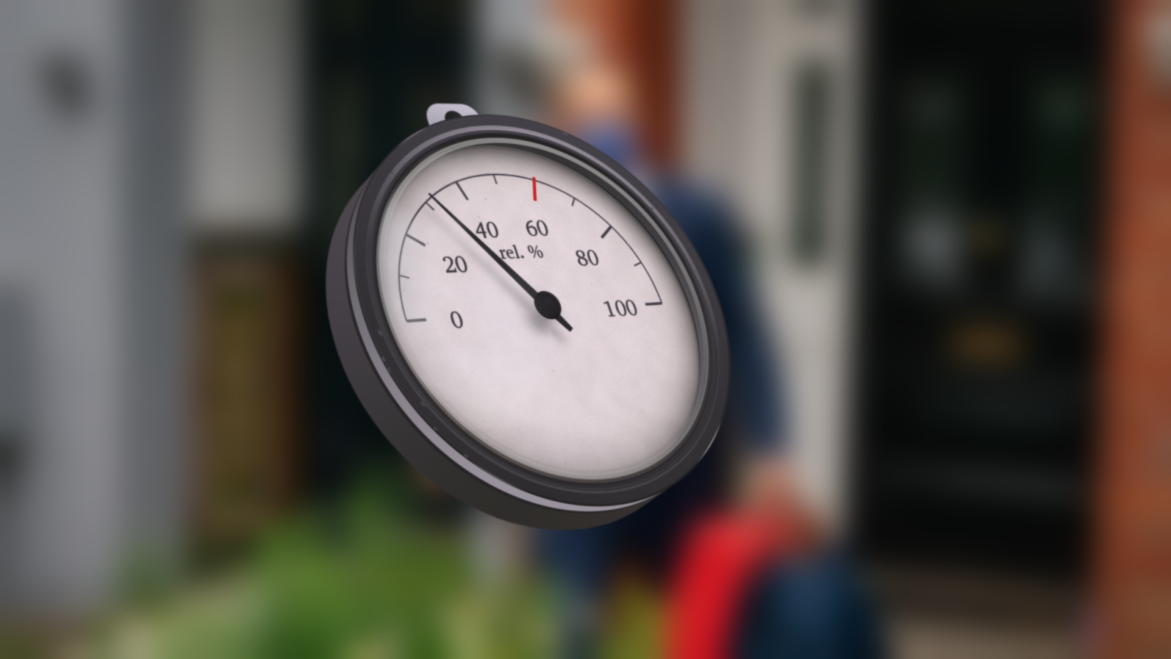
30 %
